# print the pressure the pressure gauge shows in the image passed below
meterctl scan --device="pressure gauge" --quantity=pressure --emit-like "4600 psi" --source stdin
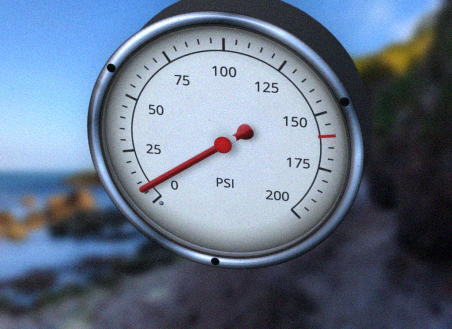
7.5 psi
